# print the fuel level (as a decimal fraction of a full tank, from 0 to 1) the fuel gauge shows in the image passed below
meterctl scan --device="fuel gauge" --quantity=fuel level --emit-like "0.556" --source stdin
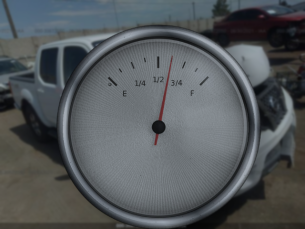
0.625
